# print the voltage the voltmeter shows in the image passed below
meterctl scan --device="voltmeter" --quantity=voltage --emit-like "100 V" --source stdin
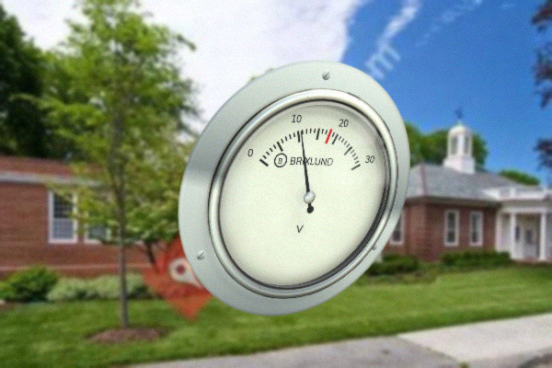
10 V
